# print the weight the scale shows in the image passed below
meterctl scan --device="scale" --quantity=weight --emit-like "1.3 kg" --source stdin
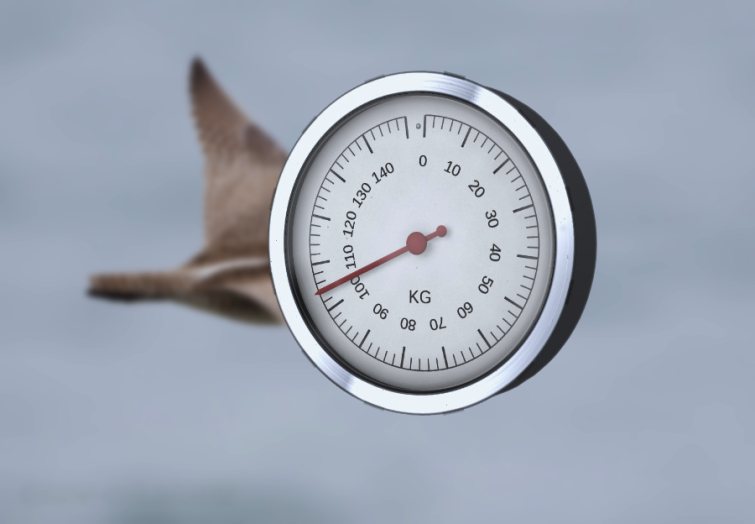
104 kg
